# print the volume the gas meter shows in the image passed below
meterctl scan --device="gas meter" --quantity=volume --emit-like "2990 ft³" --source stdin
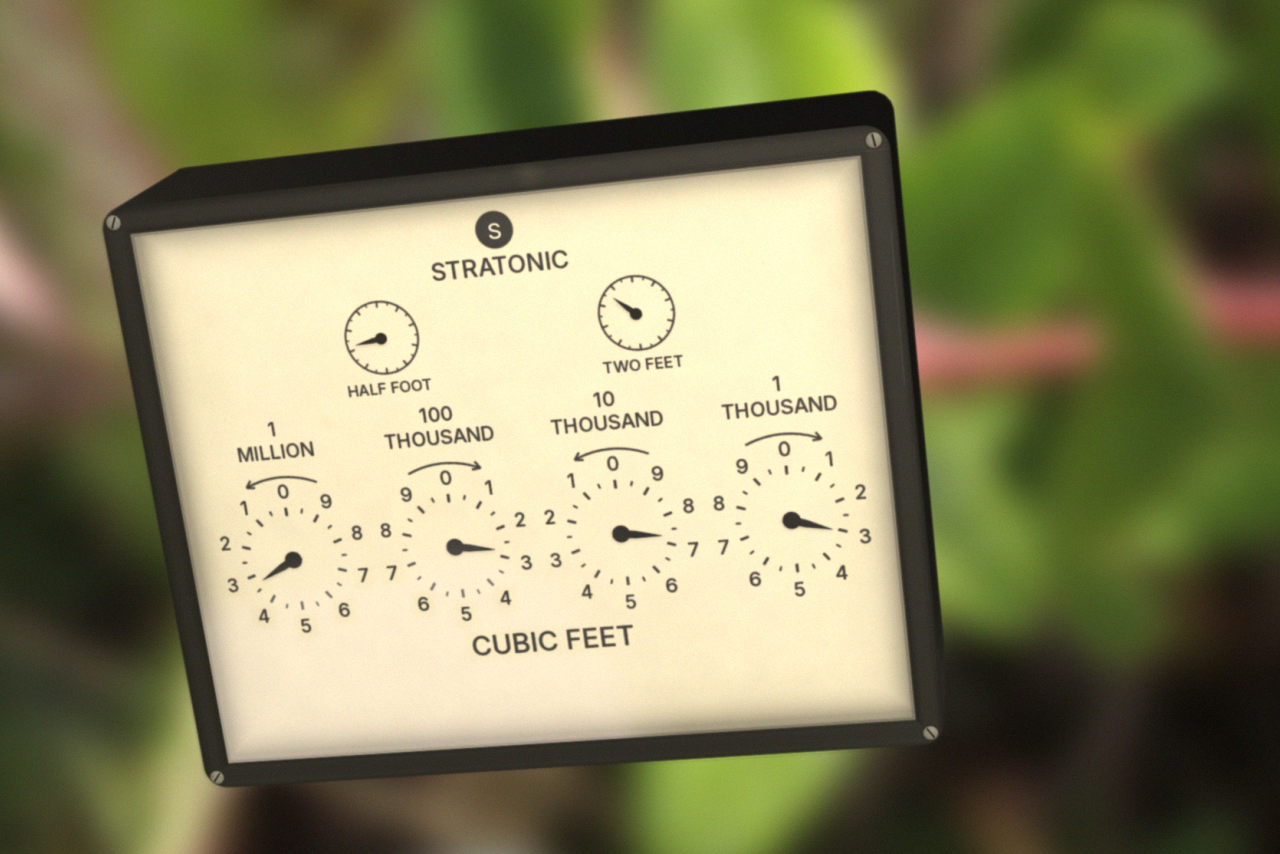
327300 ft³
